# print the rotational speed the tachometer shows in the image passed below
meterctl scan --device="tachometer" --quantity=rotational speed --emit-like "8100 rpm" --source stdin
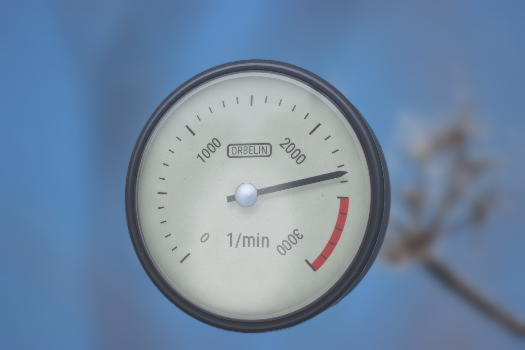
2350 rpm
